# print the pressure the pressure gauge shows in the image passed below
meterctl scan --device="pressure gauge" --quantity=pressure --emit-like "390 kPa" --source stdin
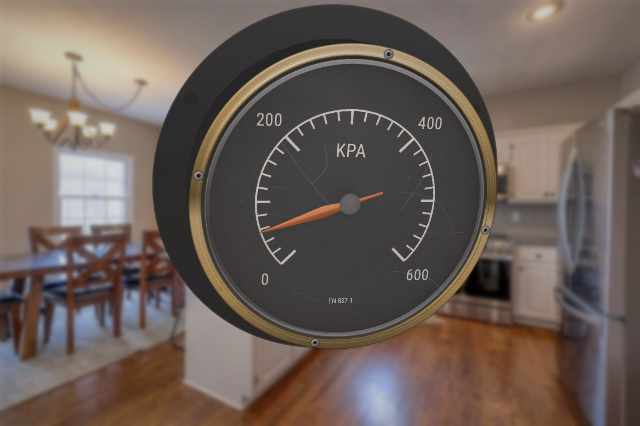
60 kPa
